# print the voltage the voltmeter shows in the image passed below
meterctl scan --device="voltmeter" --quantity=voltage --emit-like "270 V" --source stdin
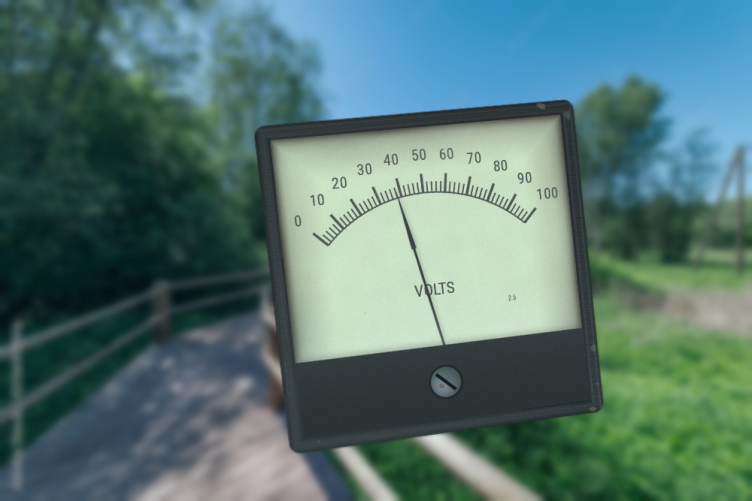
38 V
